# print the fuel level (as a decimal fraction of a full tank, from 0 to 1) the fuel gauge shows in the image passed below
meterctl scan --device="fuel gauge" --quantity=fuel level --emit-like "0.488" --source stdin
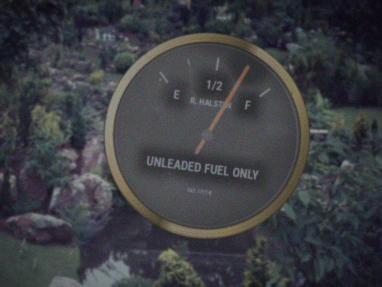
0.75
